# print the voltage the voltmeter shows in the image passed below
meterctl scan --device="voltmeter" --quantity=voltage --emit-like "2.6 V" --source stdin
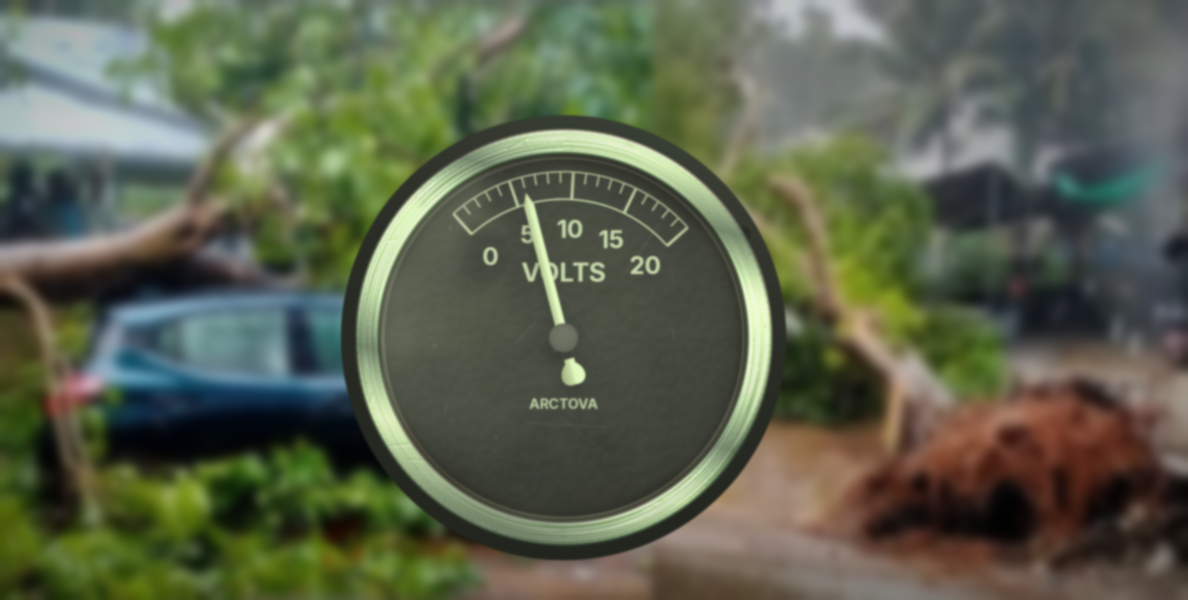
6 V
